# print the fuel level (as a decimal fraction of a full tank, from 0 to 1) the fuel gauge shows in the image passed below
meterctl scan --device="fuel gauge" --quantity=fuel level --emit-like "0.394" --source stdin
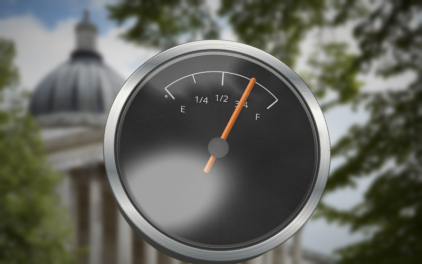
0.75
